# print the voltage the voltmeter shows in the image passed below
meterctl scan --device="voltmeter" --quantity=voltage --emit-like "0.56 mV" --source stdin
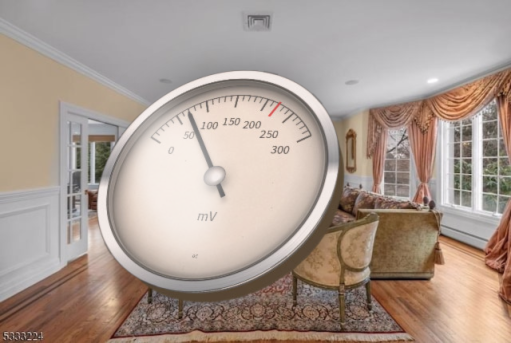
70 mV
